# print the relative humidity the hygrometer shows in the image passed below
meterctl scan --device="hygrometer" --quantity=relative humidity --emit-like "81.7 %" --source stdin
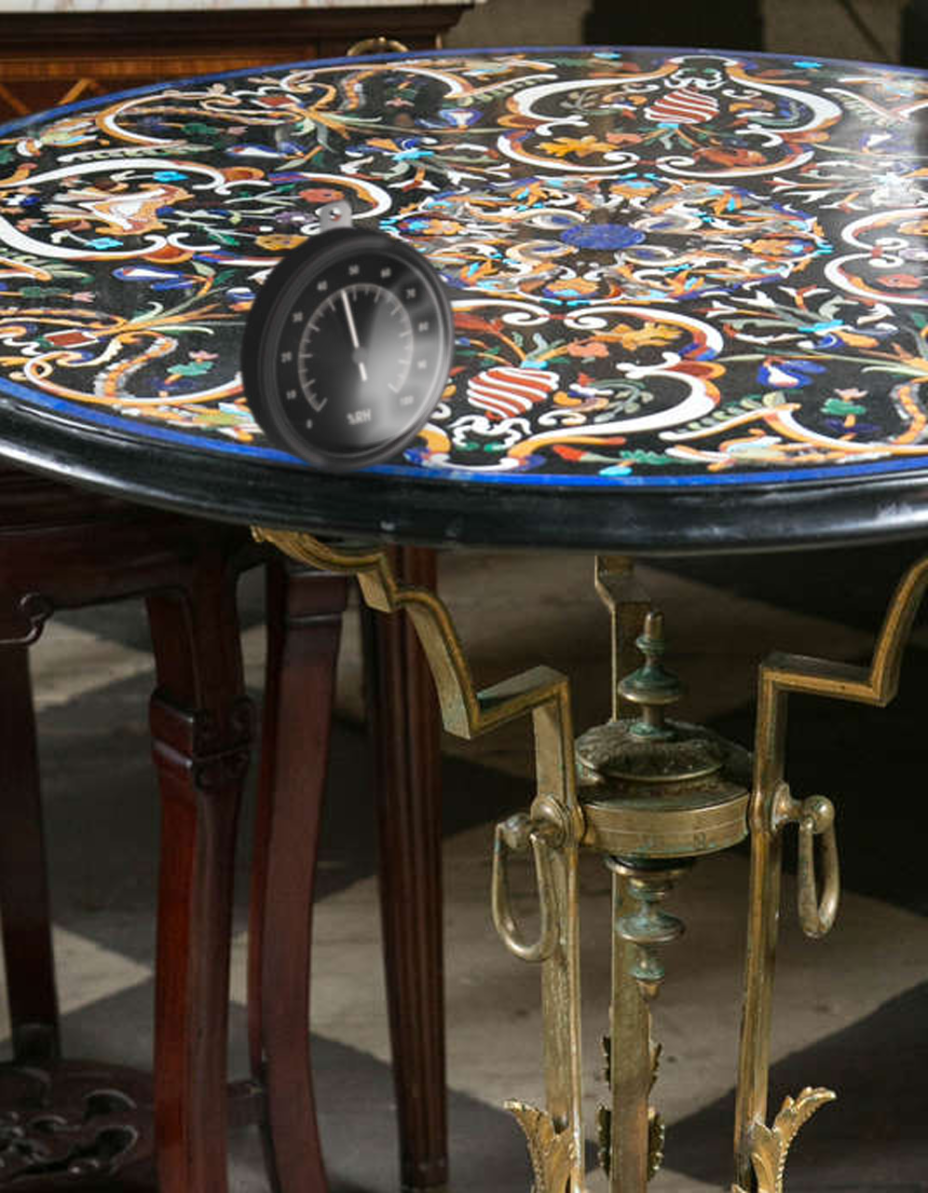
45 %
